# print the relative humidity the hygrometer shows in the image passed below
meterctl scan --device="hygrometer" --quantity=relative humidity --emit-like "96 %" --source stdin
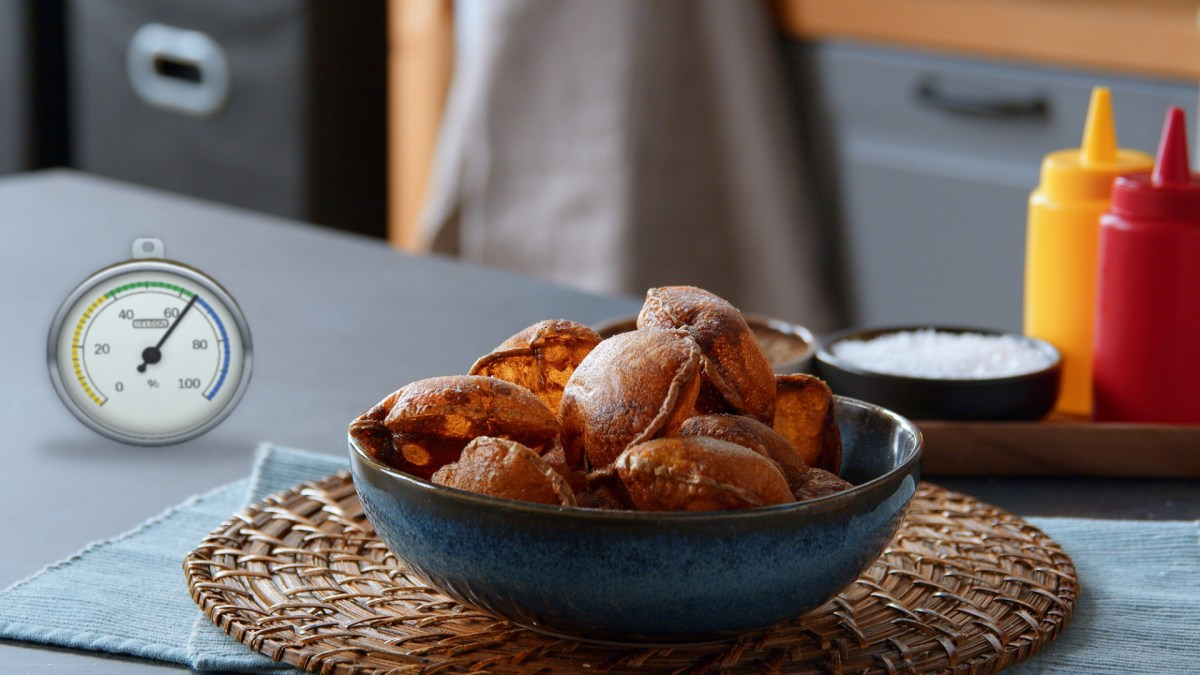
64 %
